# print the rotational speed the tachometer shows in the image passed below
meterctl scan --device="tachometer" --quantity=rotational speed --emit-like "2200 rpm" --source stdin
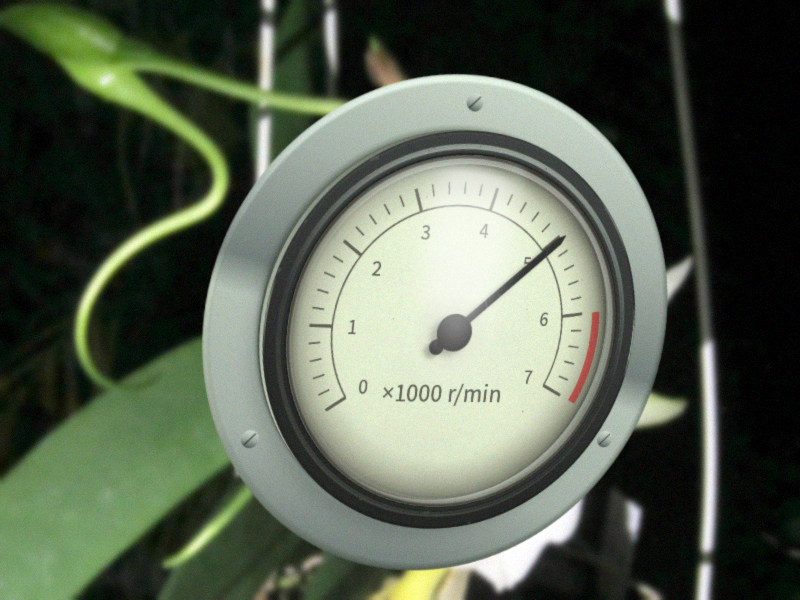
5000 rpm
